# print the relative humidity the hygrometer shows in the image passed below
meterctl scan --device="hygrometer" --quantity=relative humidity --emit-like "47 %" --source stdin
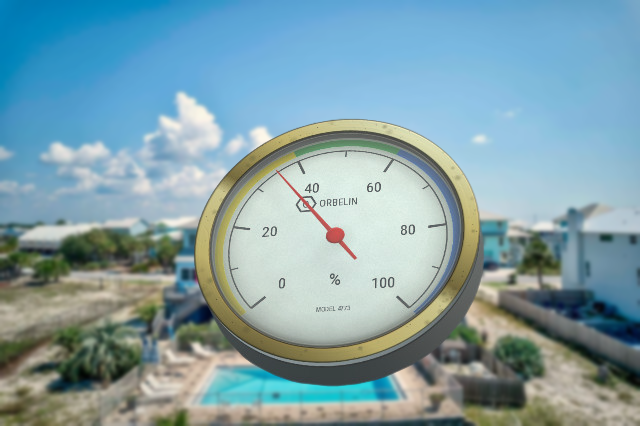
35 %
